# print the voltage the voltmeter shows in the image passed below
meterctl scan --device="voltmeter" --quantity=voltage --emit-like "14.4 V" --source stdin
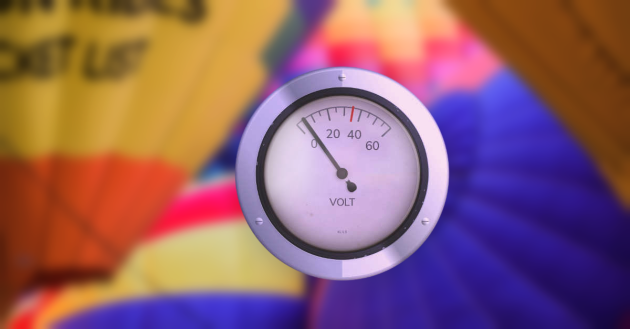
5 V
